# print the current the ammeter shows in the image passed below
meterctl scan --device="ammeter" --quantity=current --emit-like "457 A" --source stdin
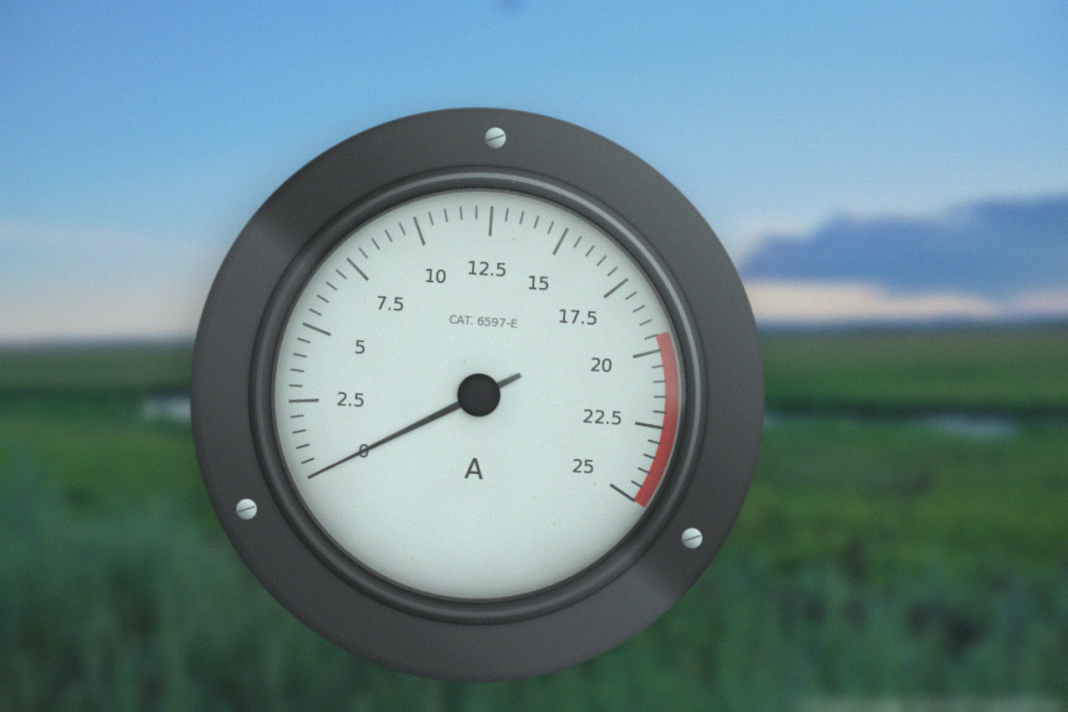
0 A
